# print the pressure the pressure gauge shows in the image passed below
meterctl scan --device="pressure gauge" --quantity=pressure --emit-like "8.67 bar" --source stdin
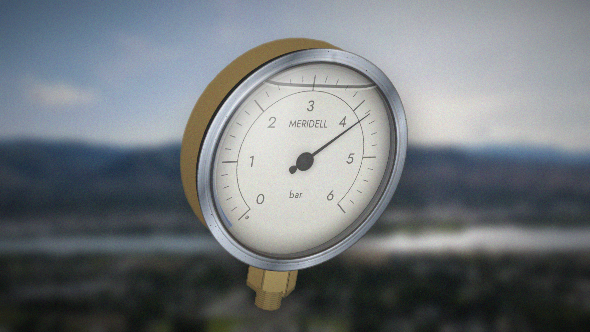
4.2 bar
